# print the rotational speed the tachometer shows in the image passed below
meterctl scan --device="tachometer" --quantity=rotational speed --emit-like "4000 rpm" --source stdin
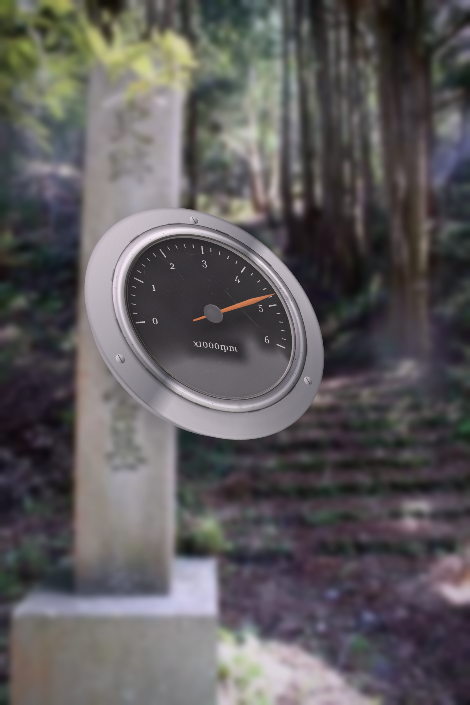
4800 rpm
